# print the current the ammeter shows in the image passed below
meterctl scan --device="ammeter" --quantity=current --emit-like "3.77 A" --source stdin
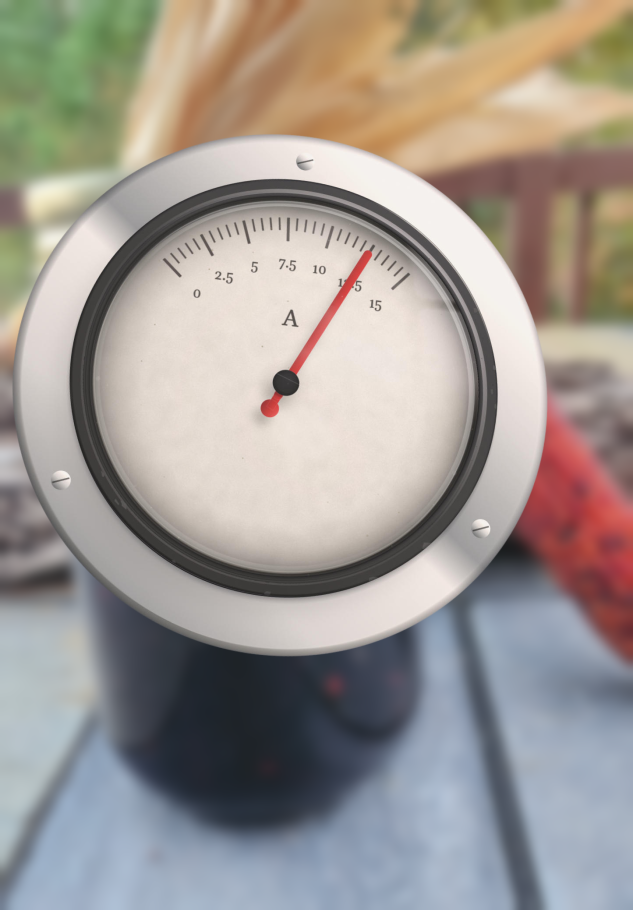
12.5 A
